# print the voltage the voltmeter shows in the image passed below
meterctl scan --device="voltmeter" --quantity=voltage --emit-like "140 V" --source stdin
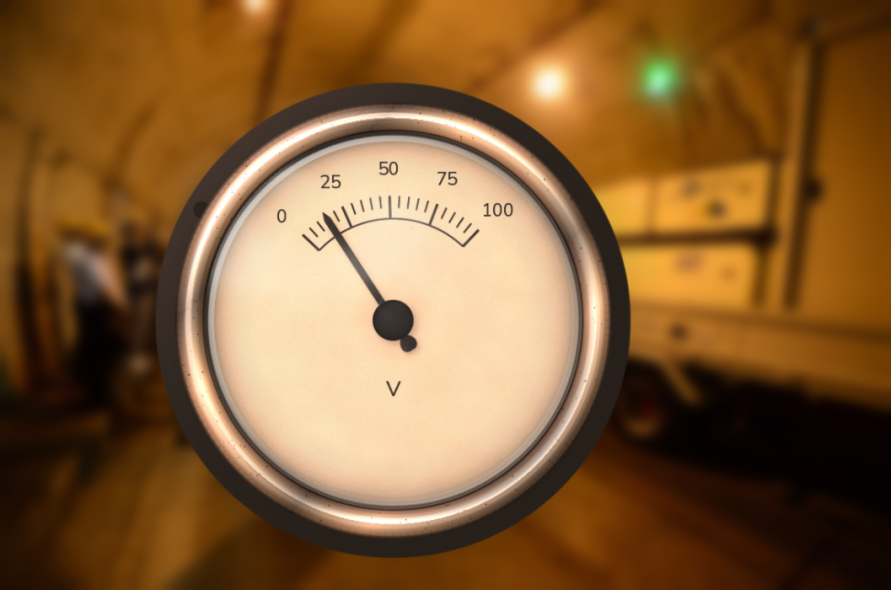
15 V
